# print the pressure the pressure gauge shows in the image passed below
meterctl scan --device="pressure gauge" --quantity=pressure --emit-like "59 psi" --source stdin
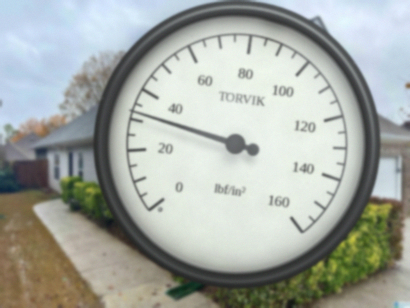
32.5 psi
